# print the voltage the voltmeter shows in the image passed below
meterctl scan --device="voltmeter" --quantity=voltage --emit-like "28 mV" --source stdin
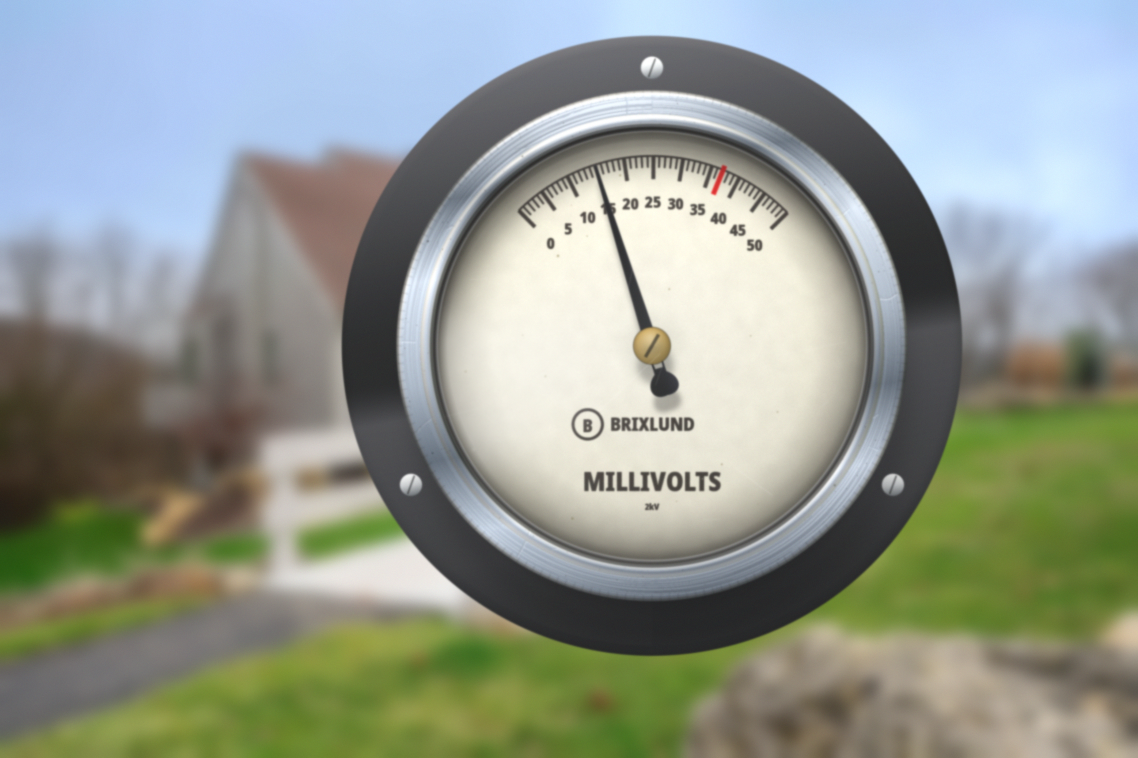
15 mV
